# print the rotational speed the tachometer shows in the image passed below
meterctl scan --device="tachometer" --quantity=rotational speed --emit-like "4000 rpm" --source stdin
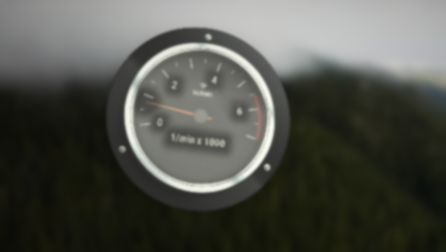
750 rpm
